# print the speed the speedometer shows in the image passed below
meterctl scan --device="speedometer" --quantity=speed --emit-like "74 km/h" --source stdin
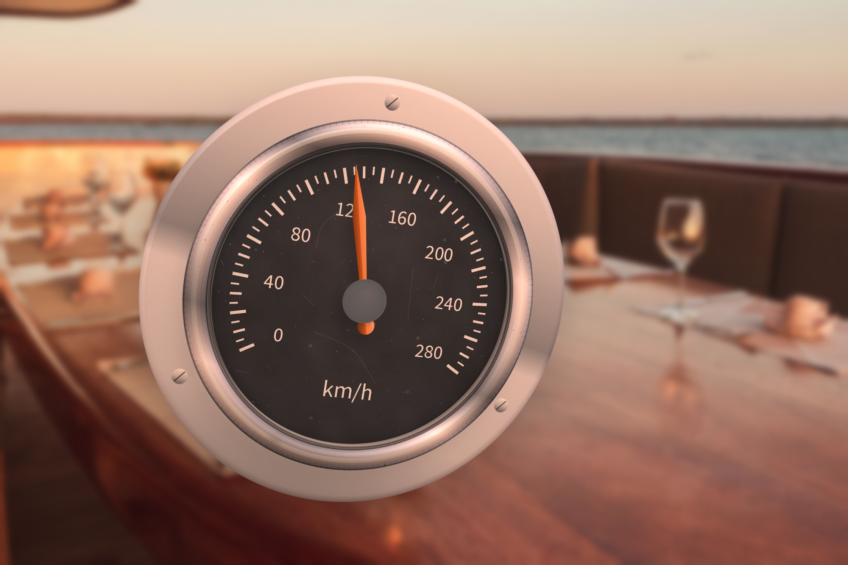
125 km/h
